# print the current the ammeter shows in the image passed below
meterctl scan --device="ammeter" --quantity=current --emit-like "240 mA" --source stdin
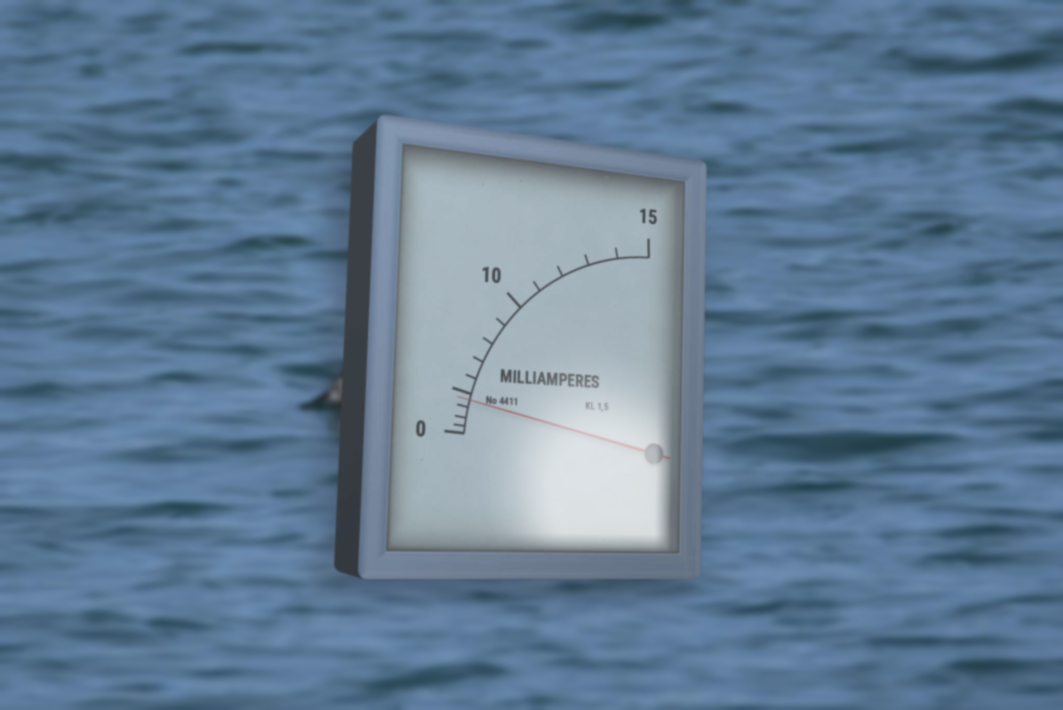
4.5 mA
